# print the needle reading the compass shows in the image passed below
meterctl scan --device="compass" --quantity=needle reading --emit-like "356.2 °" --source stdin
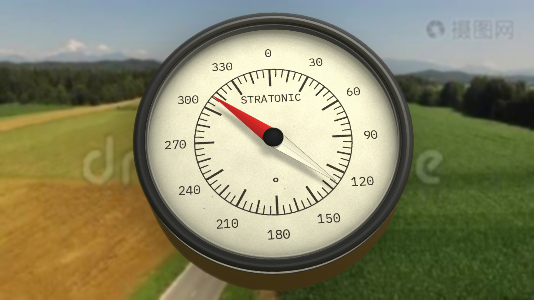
310 °
